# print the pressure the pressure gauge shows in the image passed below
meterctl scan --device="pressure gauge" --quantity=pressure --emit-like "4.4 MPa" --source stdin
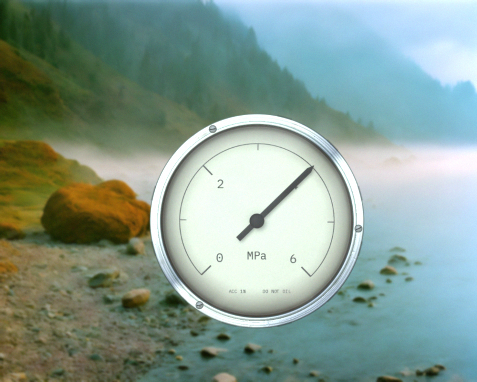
4 MPa
